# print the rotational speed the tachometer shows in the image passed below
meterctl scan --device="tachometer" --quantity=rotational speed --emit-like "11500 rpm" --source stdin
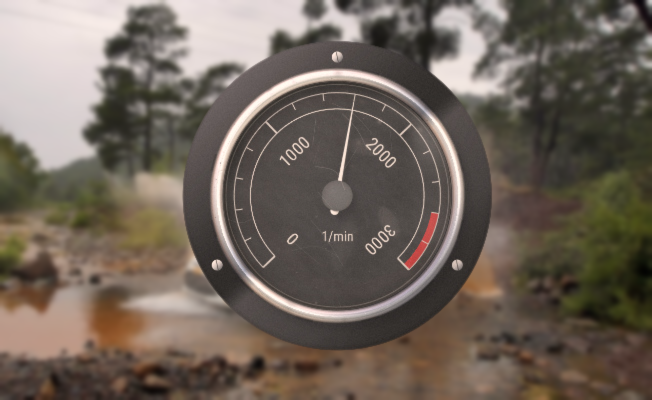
1600 rpm
